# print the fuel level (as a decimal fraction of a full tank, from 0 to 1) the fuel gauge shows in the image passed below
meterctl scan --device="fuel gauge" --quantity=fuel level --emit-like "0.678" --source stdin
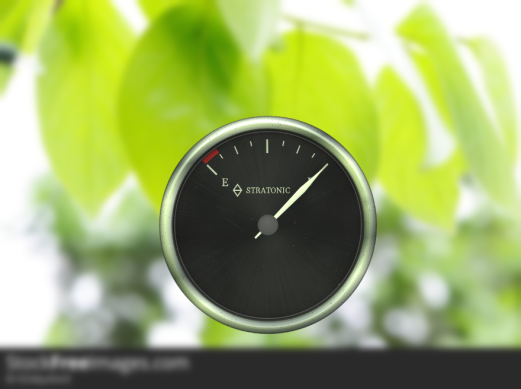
1
